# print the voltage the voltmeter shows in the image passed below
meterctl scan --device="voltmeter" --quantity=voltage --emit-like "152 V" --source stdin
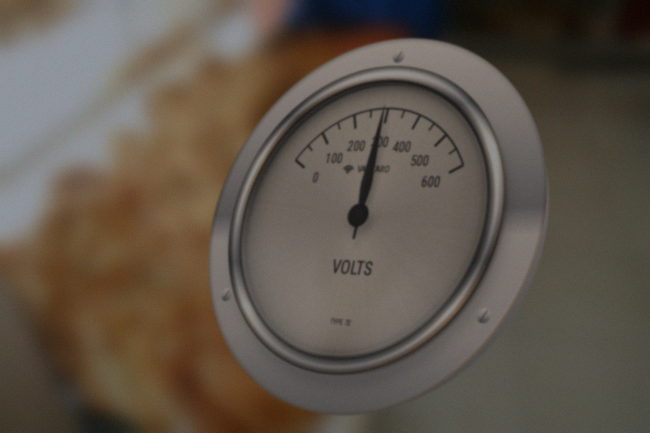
300 V
